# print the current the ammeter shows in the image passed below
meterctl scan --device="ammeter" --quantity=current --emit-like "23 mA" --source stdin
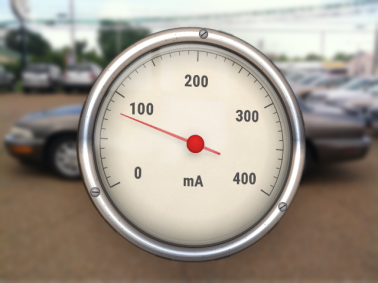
80 mA
